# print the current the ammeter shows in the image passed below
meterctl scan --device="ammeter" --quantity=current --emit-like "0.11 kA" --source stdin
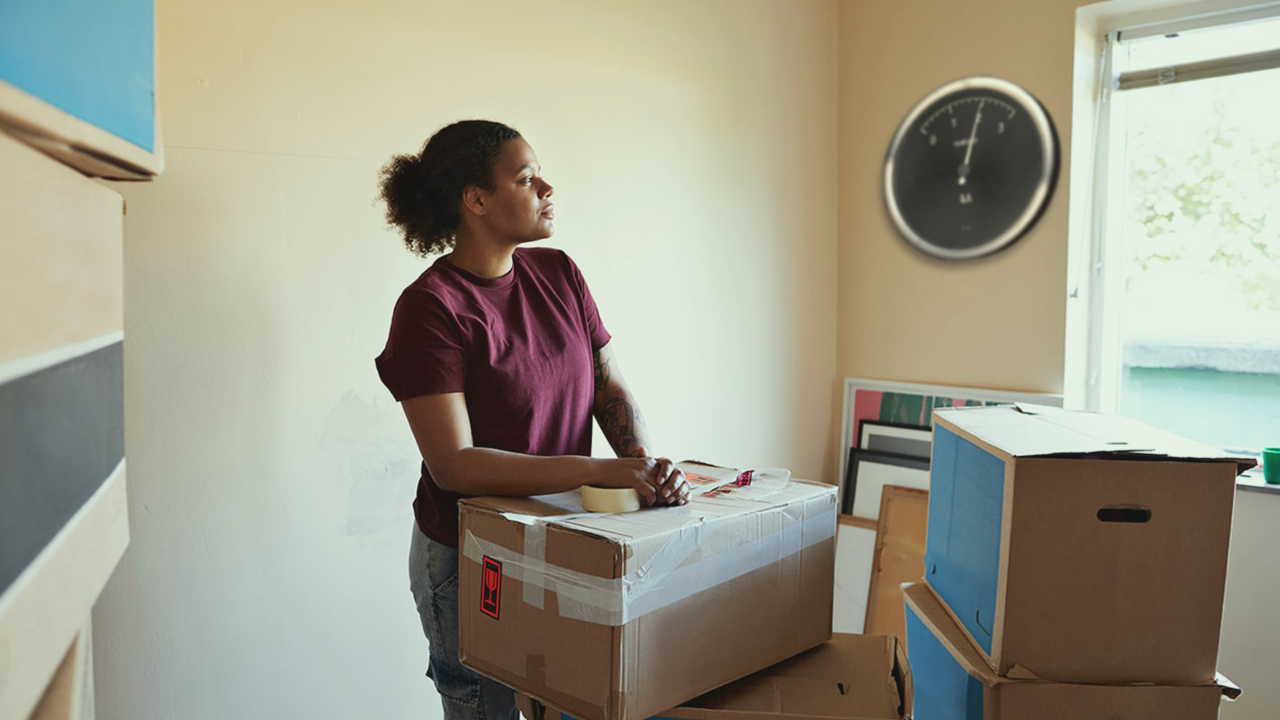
2 kA
